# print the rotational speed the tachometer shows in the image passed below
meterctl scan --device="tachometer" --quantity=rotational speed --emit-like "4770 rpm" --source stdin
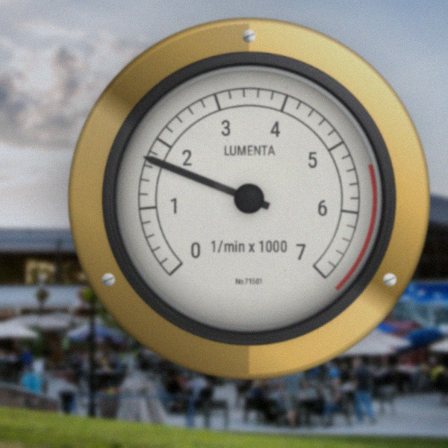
1700 rpm
